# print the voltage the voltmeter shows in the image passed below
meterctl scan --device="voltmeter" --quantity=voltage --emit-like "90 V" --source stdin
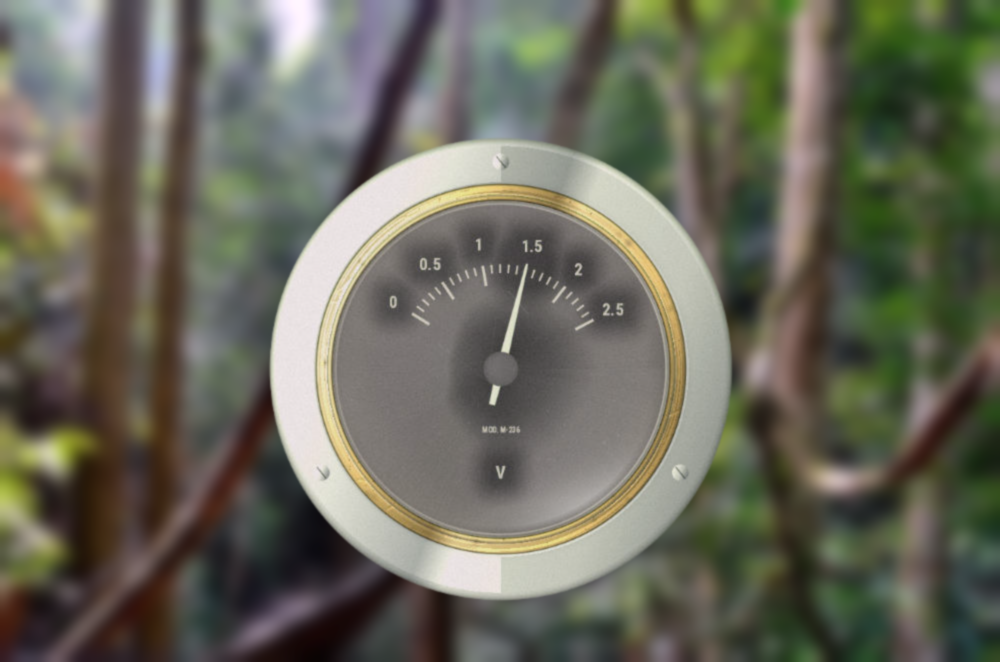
1.5 V
